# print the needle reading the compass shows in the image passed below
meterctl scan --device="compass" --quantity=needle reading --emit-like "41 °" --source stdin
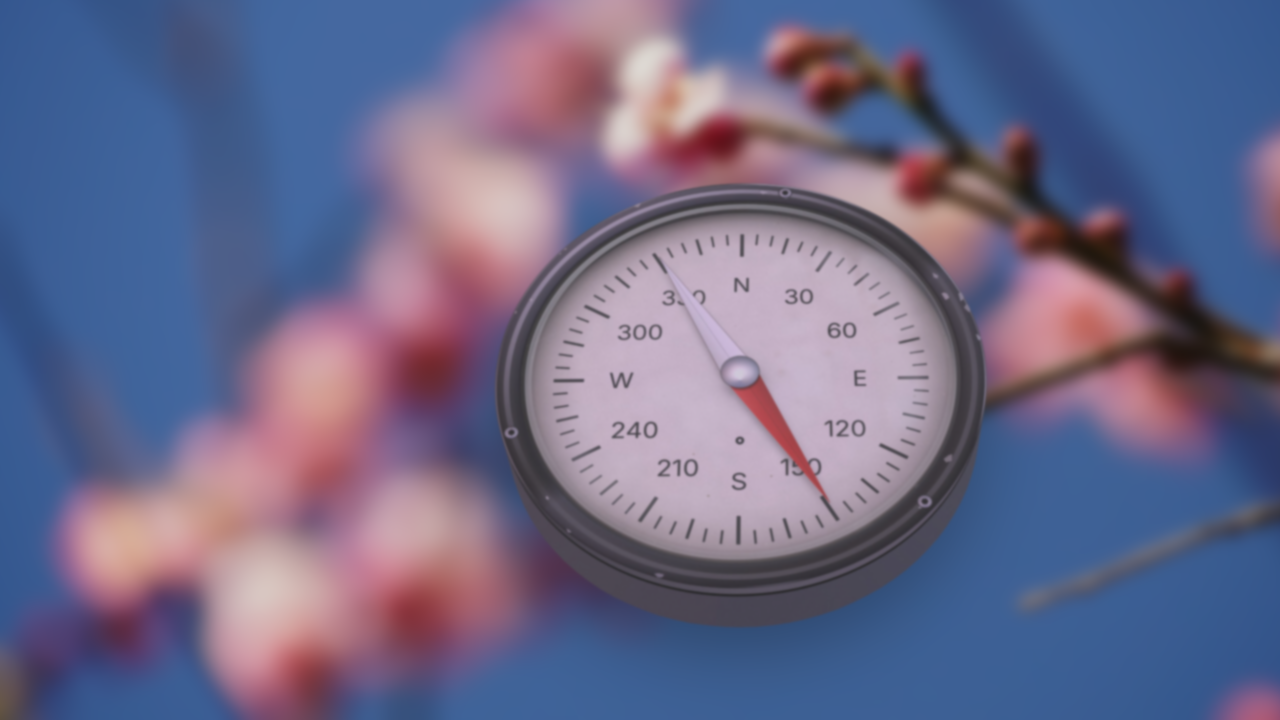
150 °
